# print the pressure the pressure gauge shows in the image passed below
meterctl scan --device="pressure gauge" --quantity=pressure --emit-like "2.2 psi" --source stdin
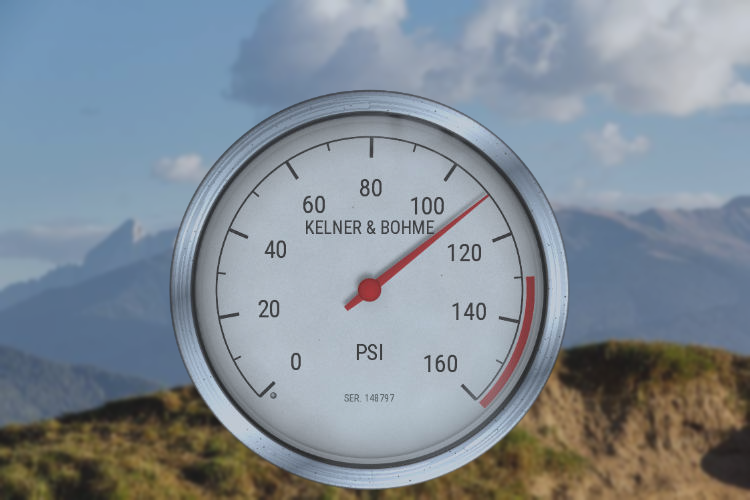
110 psi
